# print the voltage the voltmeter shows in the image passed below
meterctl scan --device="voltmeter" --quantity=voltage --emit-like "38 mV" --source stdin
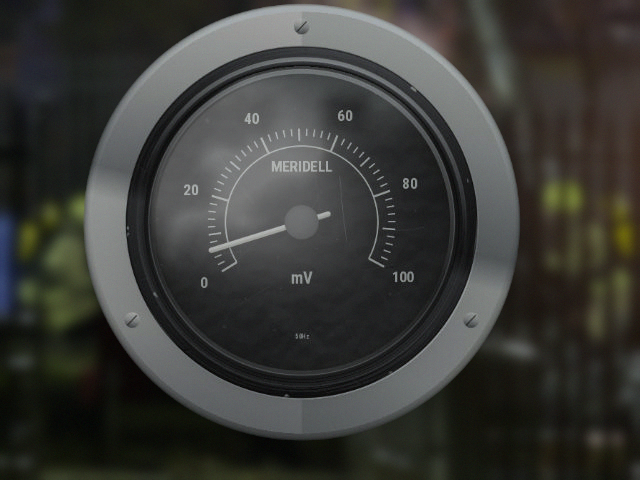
6 mV
